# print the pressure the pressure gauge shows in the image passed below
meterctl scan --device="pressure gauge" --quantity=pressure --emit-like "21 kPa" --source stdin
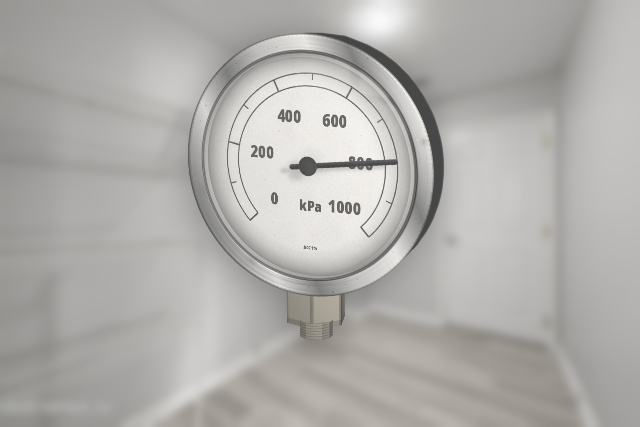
800 kPa
